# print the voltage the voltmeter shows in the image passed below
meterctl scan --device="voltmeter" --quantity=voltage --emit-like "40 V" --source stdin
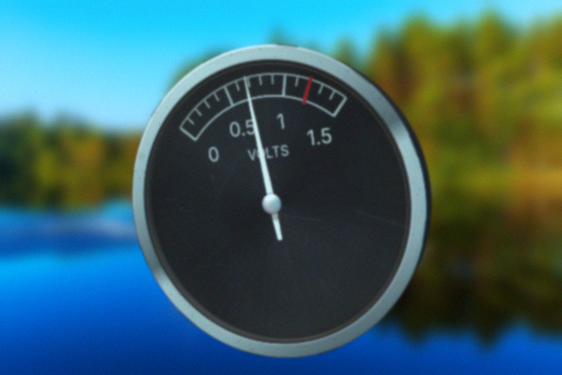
0.7 V
